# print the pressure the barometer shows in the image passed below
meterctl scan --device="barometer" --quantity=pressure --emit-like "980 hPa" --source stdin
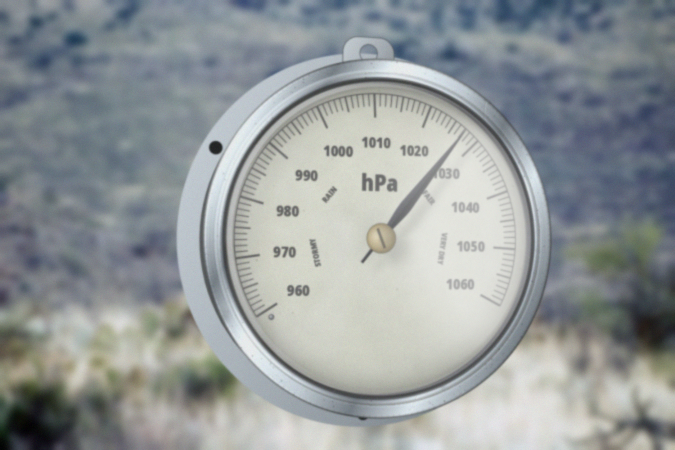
1027 hPa
